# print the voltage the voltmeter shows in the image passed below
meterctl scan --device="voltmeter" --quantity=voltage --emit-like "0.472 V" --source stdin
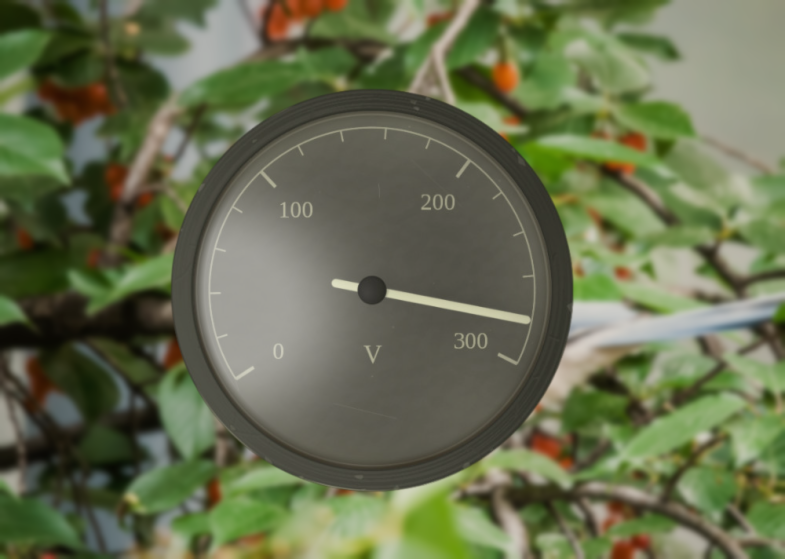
280 V
